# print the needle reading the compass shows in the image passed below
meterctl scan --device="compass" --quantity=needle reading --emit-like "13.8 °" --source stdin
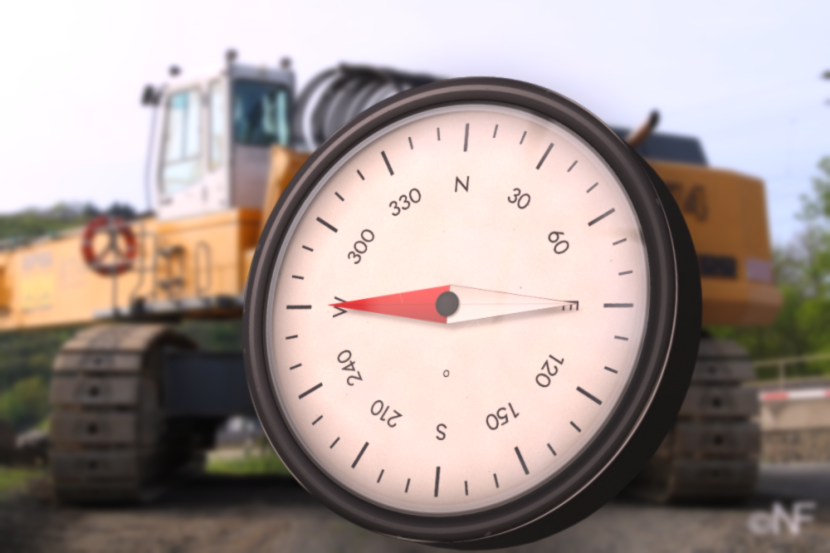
270 °
